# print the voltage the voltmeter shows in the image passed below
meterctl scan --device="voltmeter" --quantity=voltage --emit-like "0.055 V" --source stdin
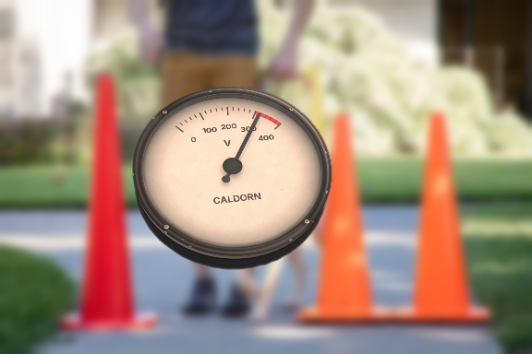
320 V
